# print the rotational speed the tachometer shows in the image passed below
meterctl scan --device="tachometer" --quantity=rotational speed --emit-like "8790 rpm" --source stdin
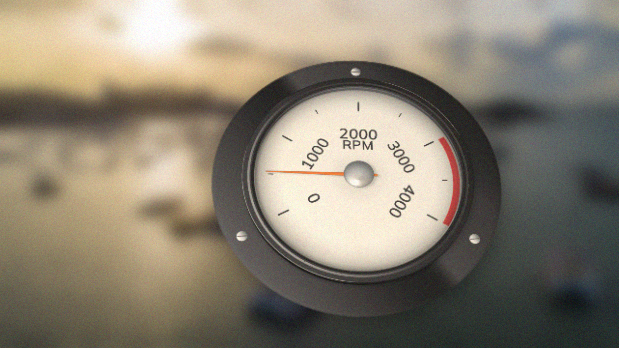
500 rpm
